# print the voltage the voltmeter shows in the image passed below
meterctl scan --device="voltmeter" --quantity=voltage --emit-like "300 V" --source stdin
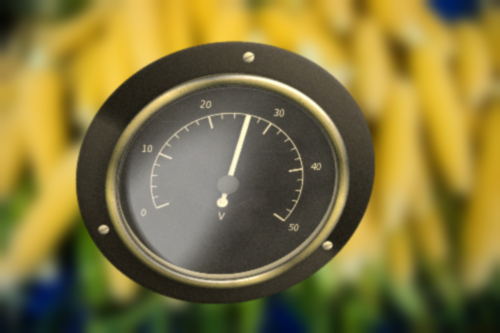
26 V
